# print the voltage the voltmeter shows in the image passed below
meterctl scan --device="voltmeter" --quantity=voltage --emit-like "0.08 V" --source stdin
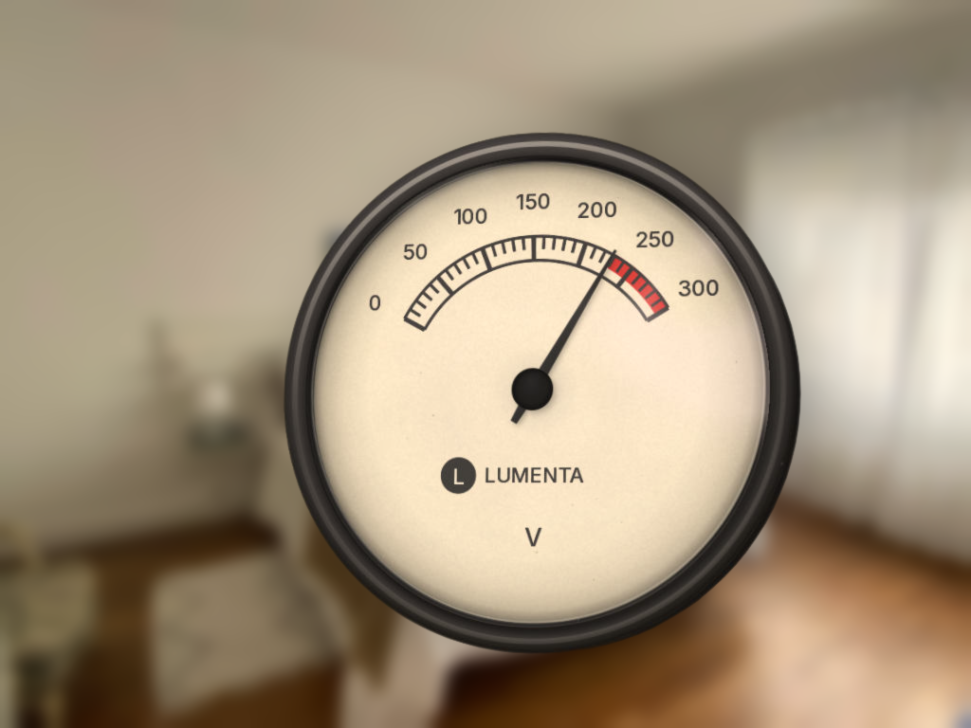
230 V
